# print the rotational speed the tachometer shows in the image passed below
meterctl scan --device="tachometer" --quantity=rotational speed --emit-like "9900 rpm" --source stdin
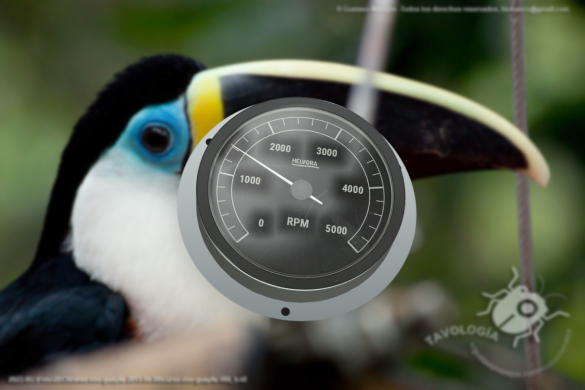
1400 rpm
